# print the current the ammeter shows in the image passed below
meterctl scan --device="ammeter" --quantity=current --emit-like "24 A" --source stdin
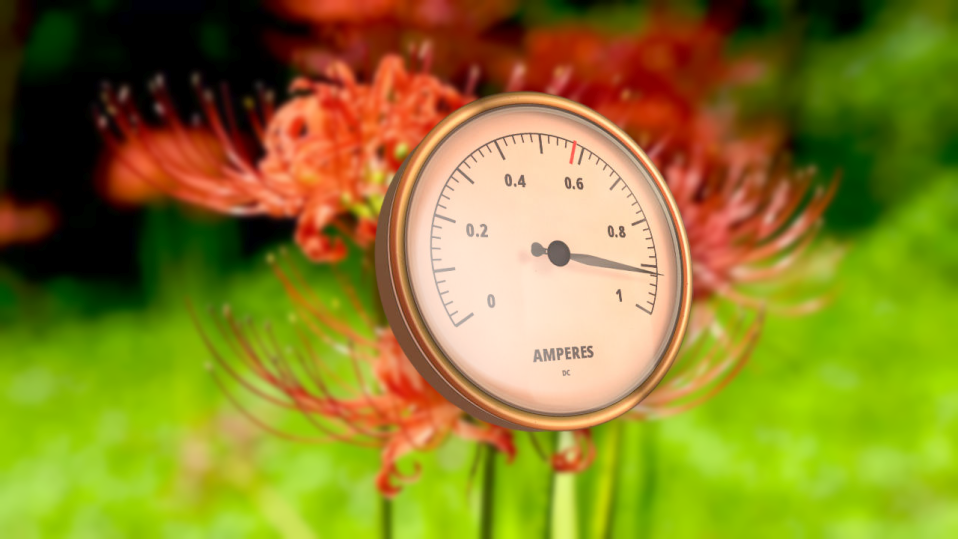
0.92 A
